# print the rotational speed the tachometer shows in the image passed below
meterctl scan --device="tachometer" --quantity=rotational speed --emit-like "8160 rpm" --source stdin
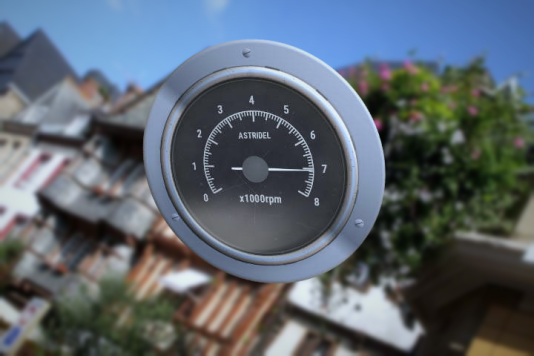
7000 rpm
